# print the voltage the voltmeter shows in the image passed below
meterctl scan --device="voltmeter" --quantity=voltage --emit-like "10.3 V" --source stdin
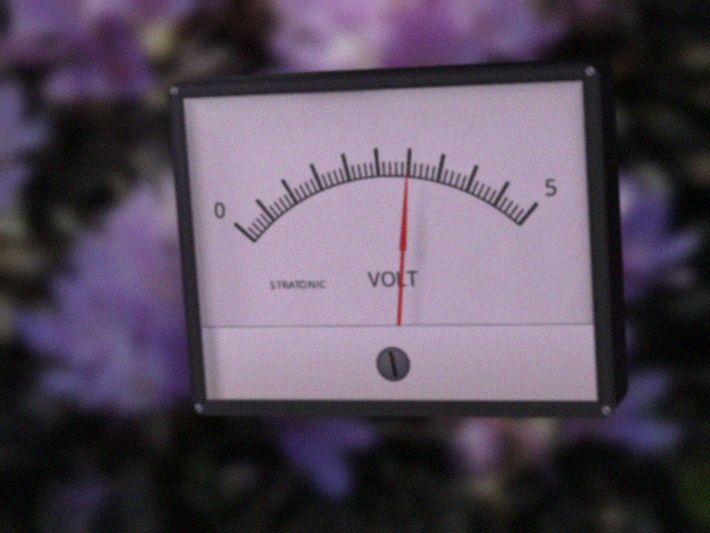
3 V
